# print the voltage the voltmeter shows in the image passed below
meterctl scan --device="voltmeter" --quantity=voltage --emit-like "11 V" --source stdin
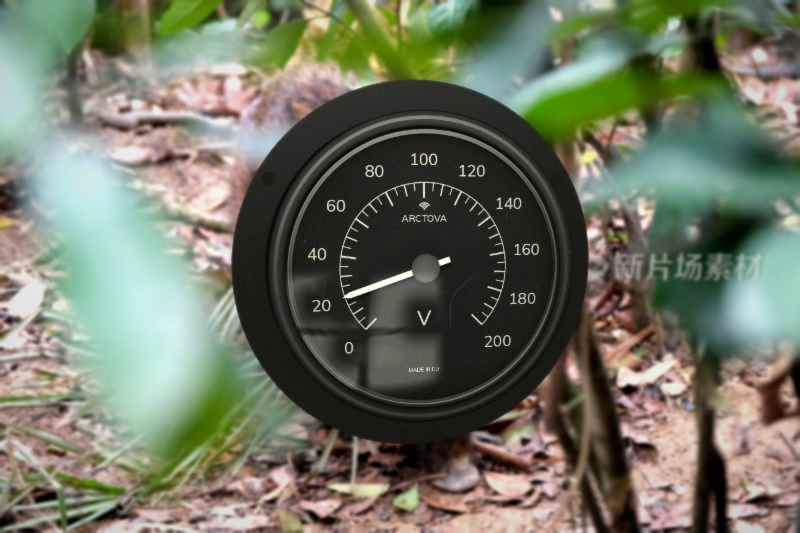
20 V
